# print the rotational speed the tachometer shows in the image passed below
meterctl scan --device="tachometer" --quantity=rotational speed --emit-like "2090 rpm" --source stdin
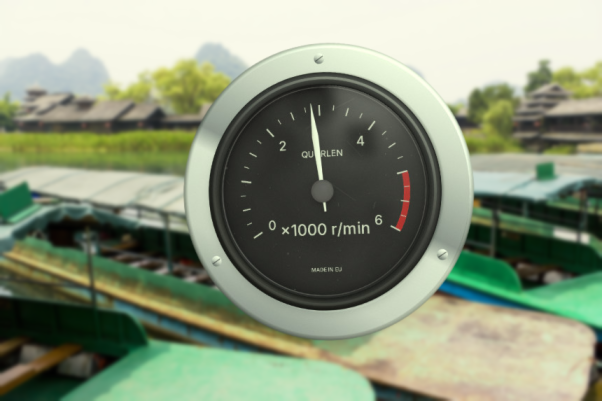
2875 rpm
